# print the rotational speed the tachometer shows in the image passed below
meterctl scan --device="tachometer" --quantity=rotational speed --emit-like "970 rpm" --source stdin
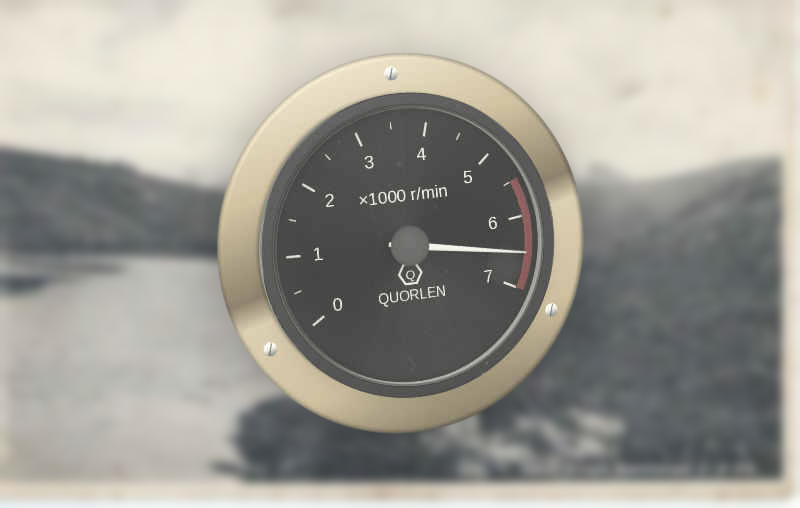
6500 rpm
